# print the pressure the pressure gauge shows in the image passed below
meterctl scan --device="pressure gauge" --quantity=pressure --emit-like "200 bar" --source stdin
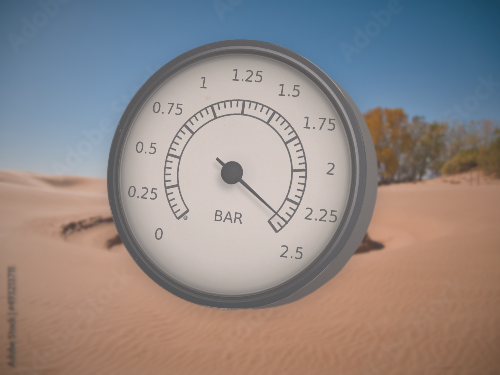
2.4 bar
